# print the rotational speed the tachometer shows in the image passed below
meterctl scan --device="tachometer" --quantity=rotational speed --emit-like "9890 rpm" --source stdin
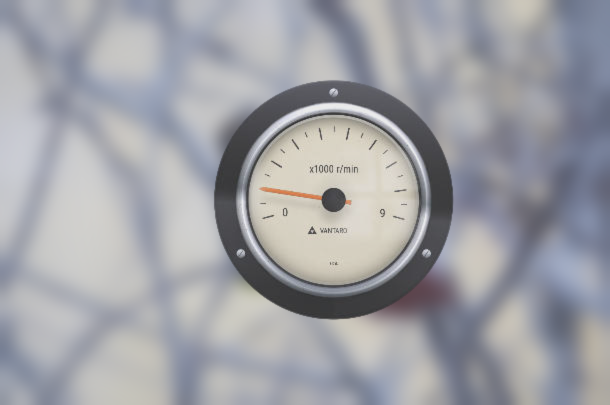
1000 rpm
